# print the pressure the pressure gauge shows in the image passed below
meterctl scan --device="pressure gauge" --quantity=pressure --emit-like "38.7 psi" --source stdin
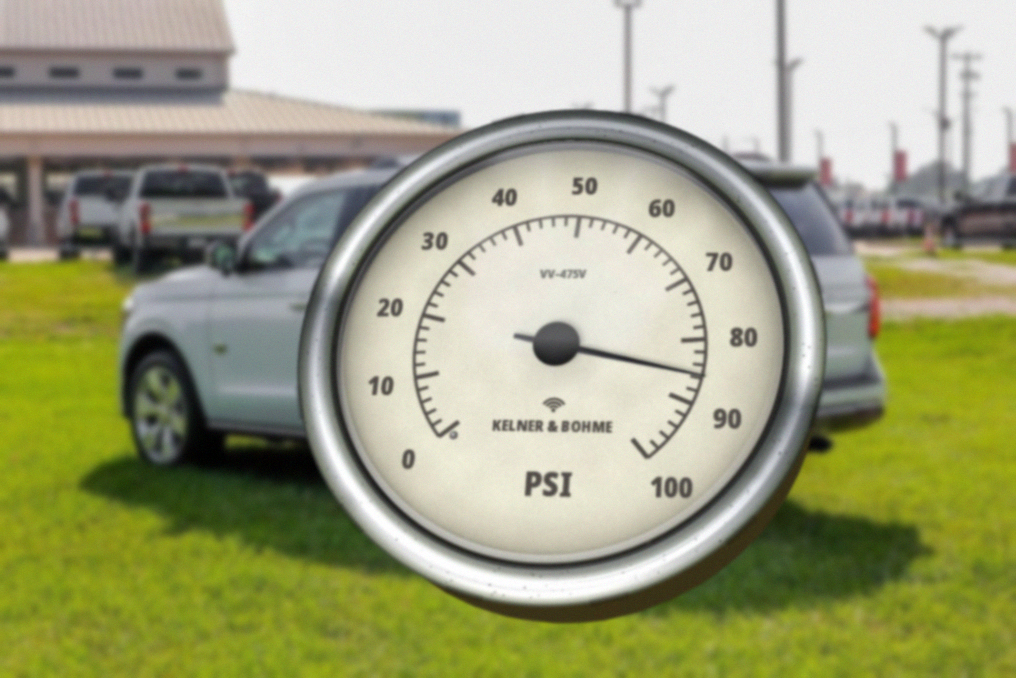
86 psi
